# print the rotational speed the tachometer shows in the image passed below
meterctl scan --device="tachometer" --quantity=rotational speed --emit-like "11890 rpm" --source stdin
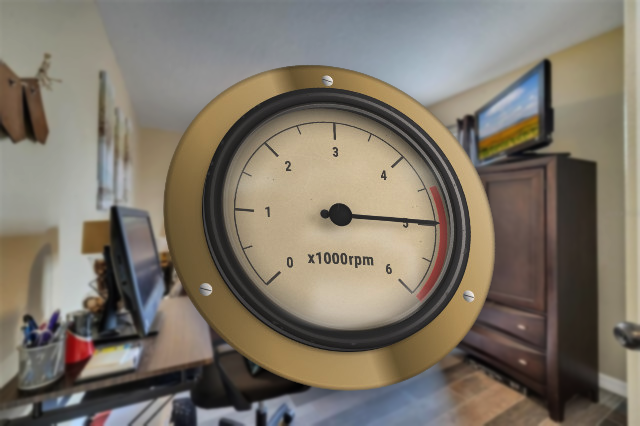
5000 rpm
